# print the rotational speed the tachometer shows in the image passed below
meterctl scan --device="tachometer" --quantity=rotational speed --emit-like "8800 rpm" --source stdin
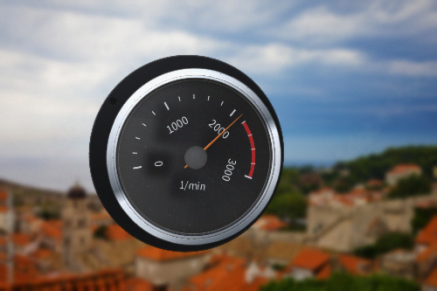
2100 rpm
